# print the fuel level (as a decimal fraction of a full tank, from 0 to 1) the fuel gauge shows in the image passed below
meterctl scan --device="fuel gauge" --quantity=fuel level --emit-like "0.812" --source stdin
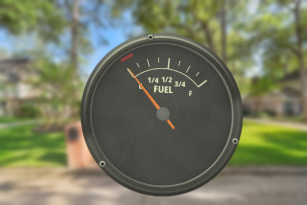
0
